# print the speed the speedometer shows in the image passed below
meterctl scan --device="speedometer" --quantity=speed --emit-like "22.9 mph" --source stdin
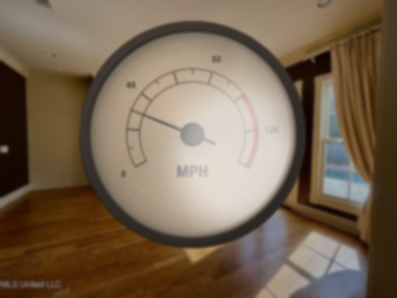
30 mph
